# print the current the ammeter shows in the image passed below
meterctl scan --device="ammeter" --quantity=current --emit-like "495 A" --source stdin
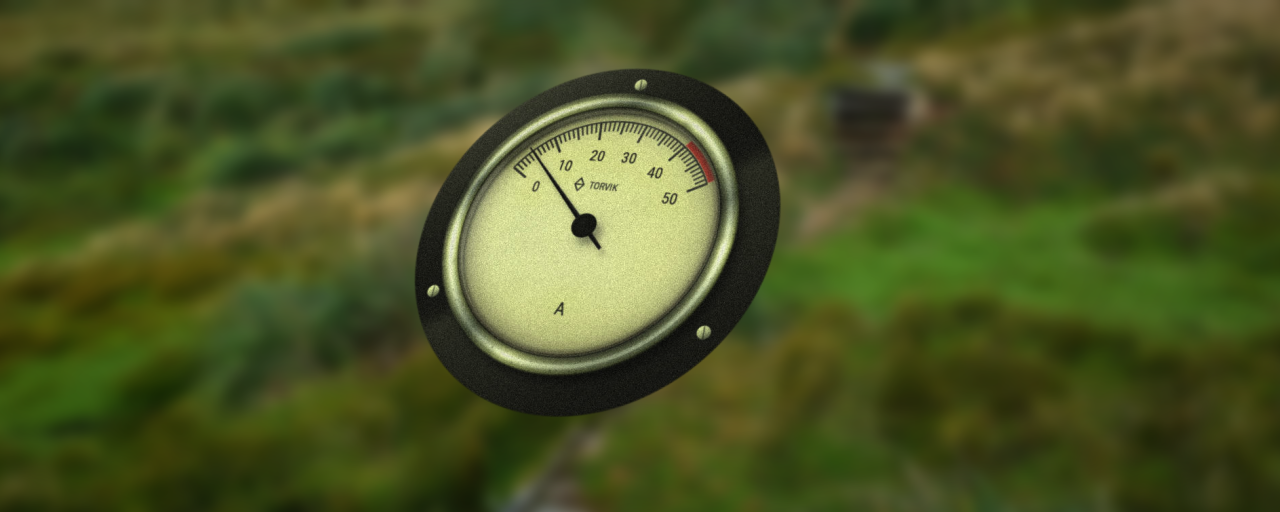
5 A
